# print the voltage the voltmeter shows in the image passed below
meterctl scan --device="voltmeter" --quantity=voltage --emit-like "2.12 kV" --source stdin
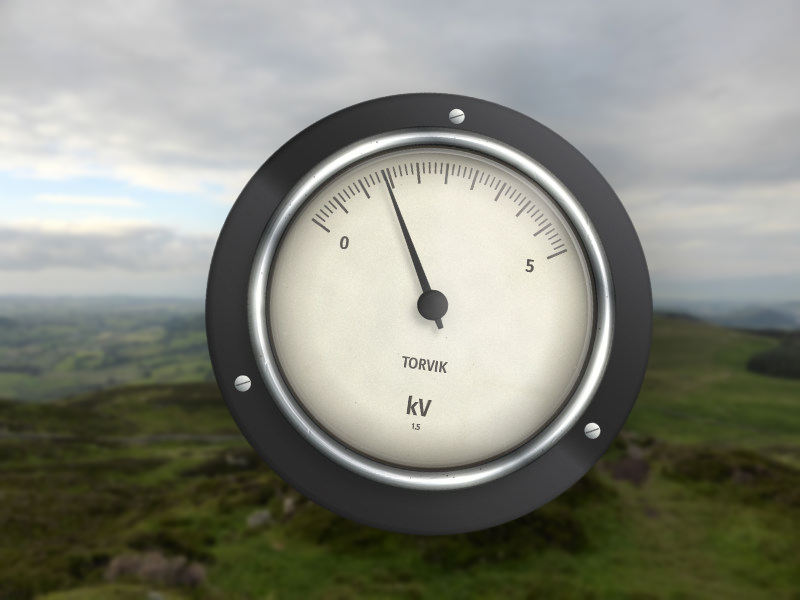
1.4 kV
